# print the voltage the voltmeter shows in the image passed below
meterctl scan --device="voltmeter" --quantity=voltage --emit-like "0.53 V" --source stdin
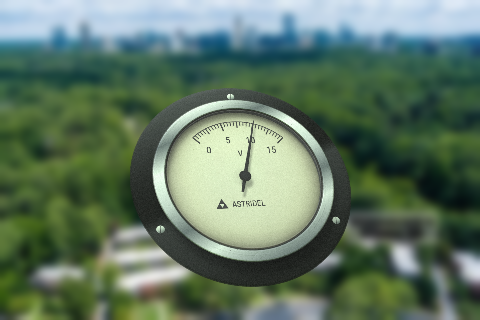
10 V
